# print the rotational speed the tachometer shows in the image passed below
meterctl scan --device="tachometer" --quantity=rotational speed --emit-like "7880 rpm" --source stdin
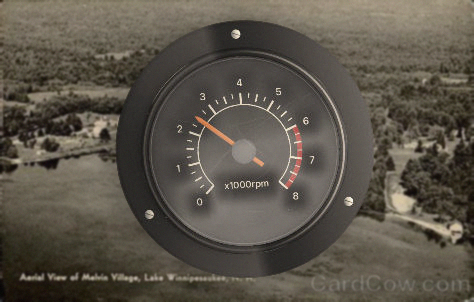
2500 rpm
